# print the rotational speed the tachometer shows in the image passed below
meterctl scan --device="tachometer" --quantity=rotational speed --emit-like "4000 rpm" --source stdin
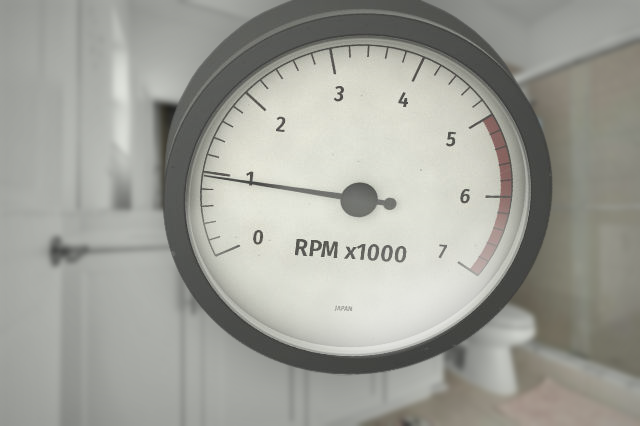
1000 rpm
